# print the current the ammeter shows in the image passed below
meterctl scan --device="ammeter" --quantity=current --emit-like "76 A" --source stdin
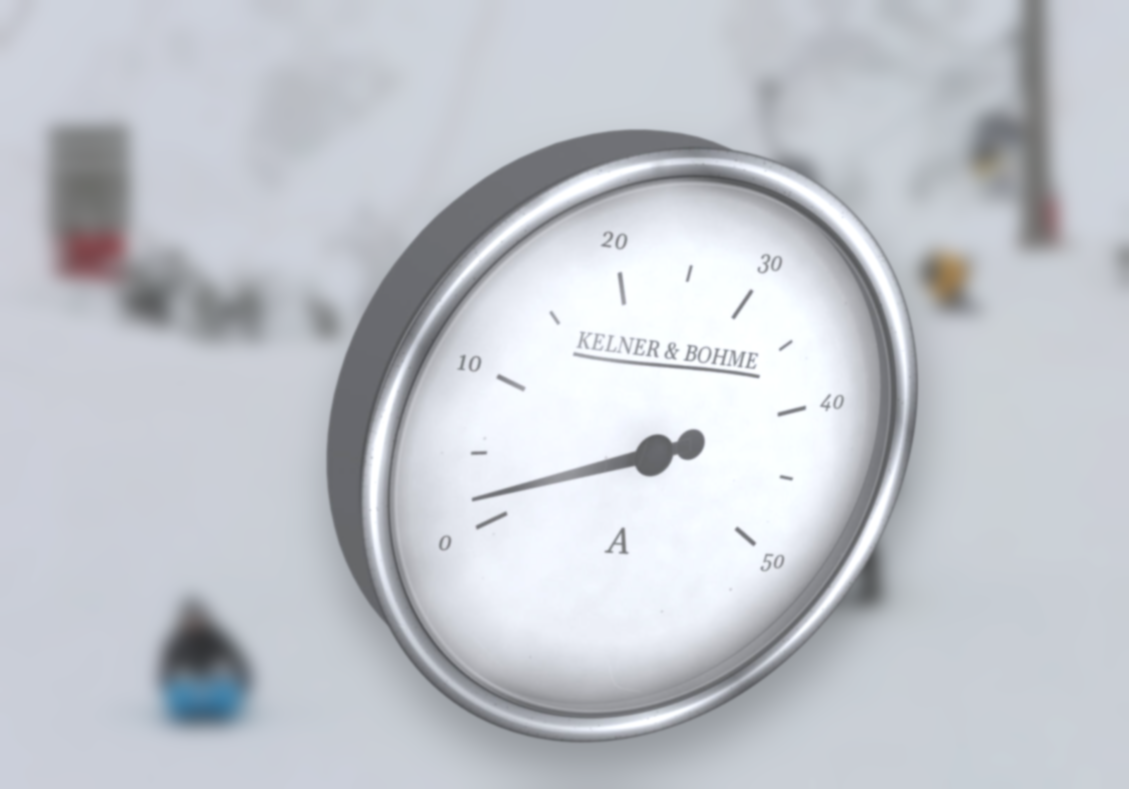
2.5 A
